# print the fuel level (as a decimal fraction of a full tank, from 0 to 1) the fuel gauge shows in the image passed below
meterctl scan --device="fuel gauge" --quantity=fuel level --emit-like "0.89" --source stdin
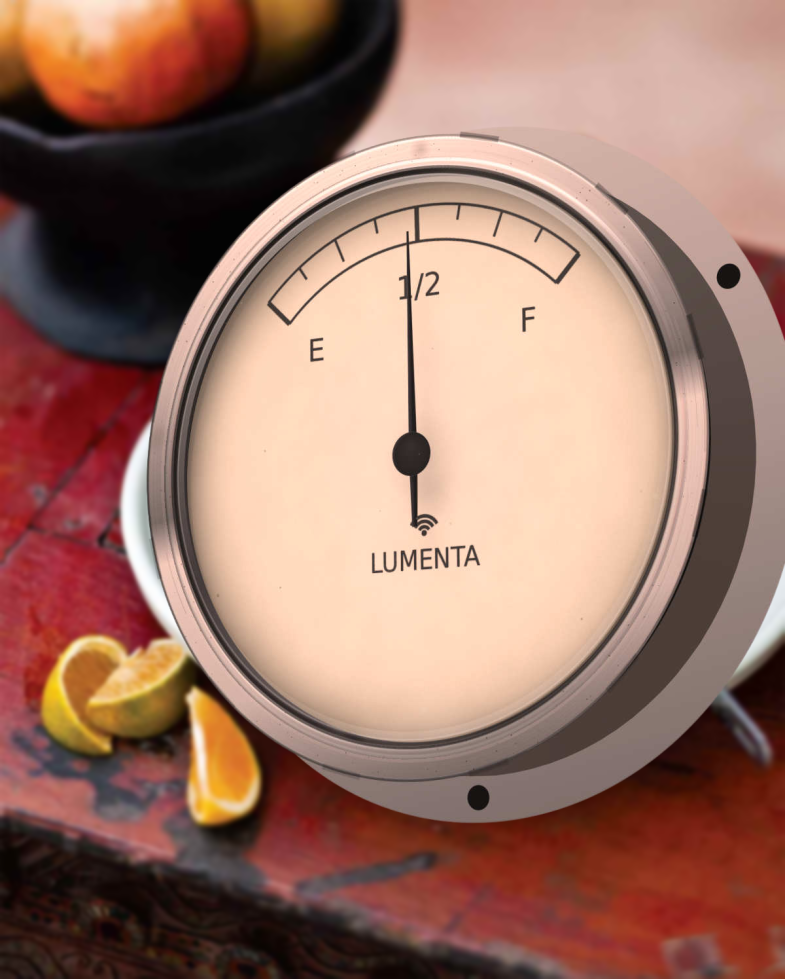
0.5
